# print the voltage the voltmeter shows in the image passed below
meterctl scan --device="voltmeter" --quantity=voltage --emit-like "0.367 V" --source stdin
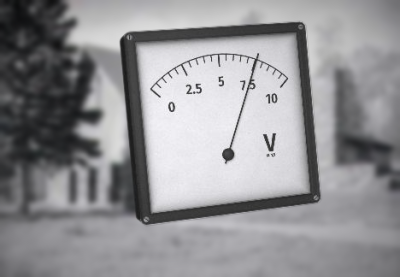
7.5 V
